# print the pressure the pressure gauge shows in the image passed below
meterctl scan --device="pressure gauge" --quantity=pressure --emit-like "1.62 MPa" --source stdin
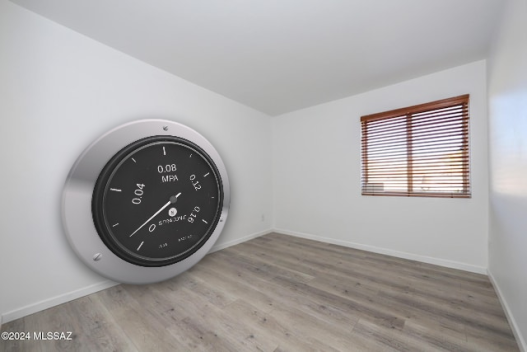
0.01 MPa
